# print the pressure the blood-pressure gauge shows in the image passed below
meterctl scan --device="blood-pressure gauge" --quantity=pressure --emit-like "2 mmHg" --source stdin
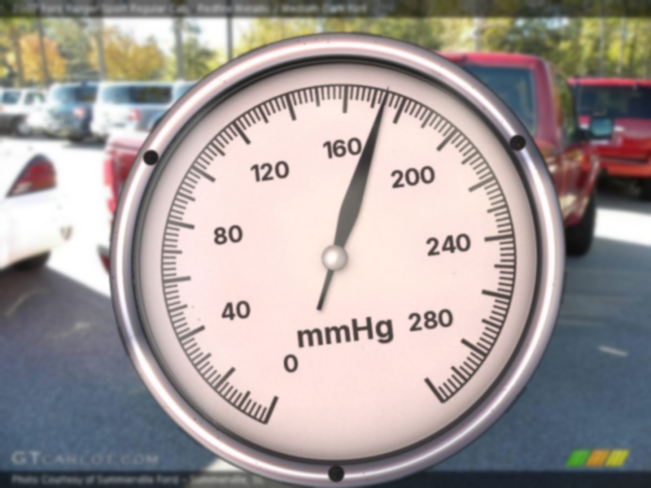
174 mmHg
